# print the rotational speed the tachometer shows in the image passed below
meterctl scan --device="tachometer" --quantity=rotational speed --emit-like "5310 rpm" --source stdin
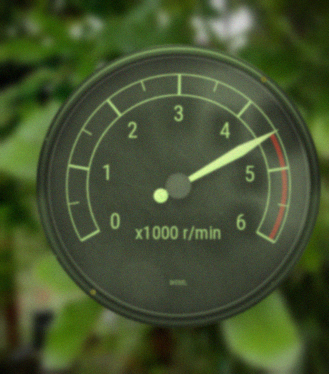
4500 rpm
